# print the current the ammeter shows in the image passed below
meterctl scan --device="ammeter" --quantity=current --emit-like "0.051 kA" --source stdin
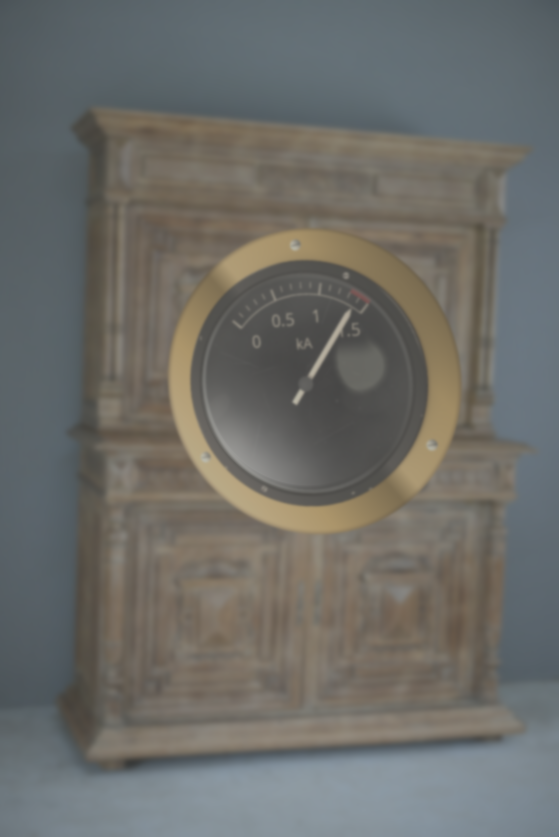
1.4 kA
